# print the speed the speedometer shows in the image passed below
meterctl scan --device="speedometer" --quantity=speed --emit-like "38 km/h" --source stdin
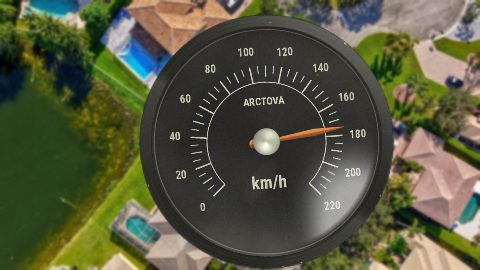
175 km/h
